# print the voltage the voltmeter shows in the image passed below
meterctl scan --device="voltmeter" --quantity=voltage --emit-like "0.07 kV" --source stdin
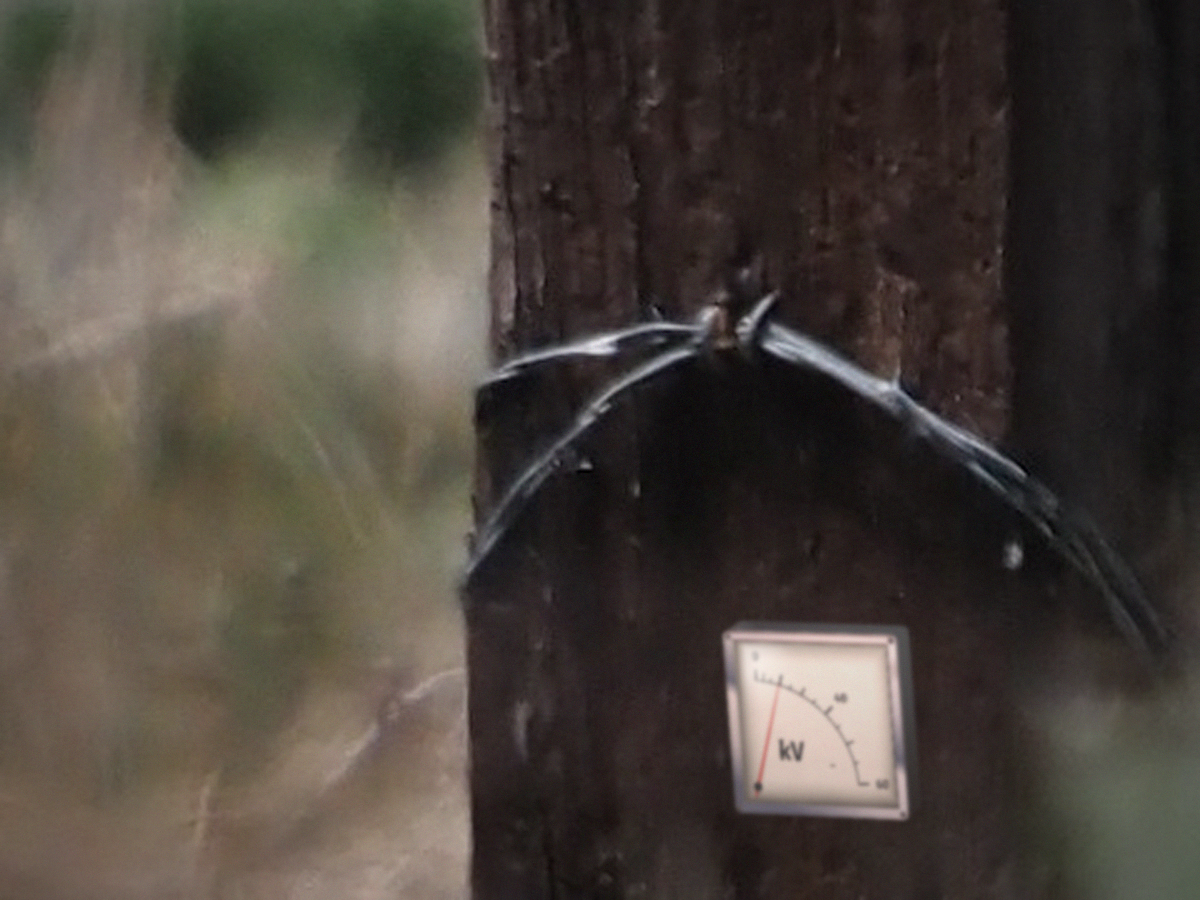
20 kV
